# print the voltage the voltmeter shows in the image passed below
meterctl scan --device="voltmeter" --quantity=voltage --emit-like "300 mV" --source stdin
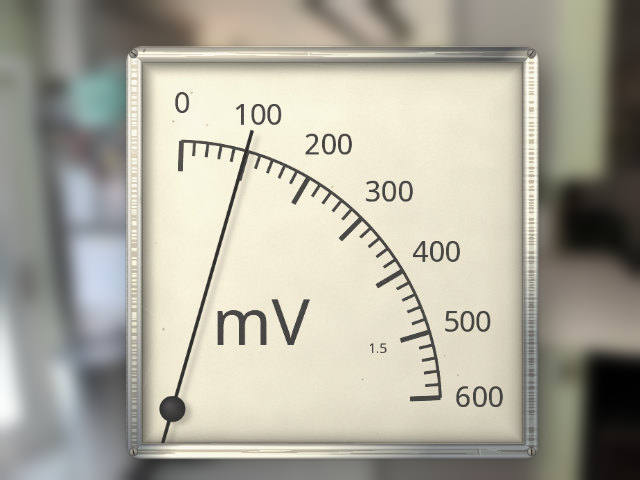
100 mV
